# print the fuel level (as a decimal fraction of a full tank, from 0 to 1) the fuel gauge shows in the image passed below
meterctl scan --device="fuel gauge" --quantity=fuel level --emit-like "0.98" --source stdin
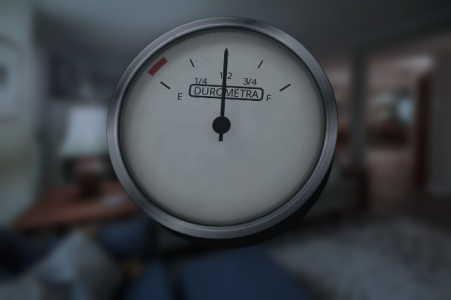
0.5
